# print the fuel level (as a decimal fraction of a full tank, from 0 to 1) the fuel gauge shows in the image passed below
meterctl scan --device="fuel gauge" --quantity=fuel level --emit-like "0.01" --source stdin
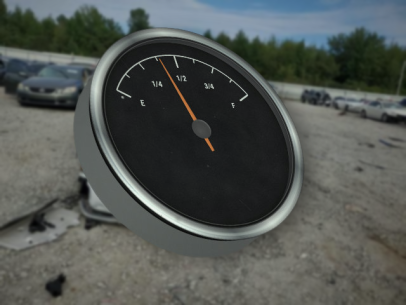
0.375
